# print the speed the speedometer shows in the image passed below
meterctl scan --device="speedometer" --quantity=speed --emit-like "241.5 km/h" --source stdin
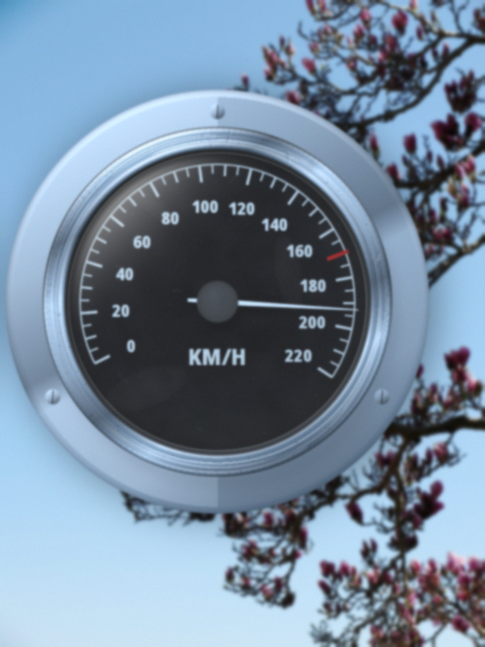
192.5 km/h
